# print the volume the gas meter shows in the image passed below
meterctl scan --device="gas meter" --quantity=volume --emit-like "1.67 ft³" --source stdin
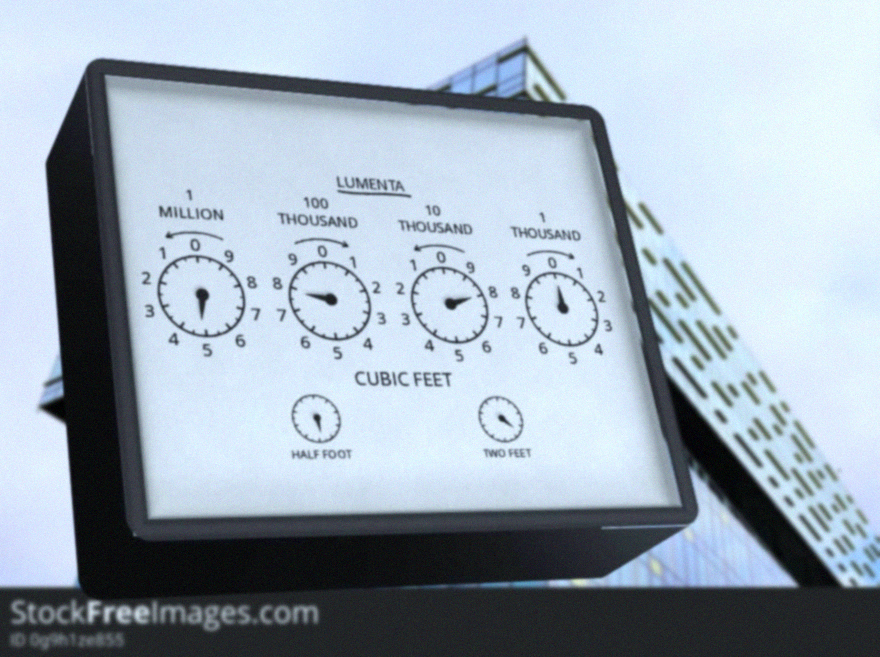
478000 ft³
